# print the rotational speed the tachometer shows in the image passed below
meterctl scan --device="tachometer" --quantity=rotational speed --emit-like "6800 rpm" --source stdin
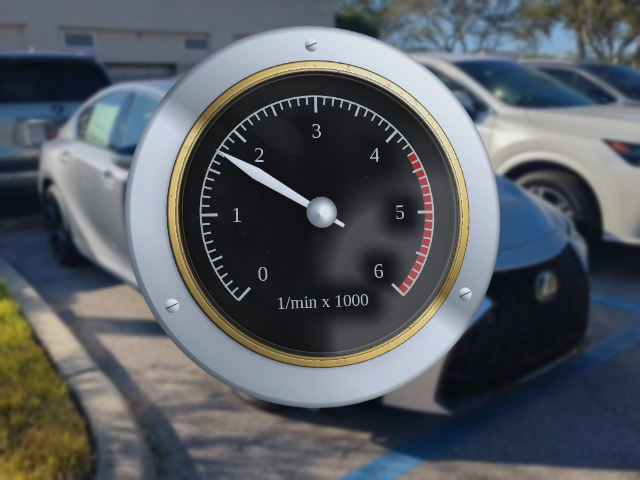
1700 rpm
